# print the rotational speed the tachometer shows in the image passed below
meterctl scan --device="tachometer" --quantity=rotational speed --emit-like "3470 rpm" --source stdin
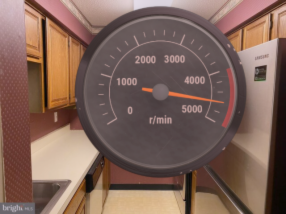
4600 rpm
